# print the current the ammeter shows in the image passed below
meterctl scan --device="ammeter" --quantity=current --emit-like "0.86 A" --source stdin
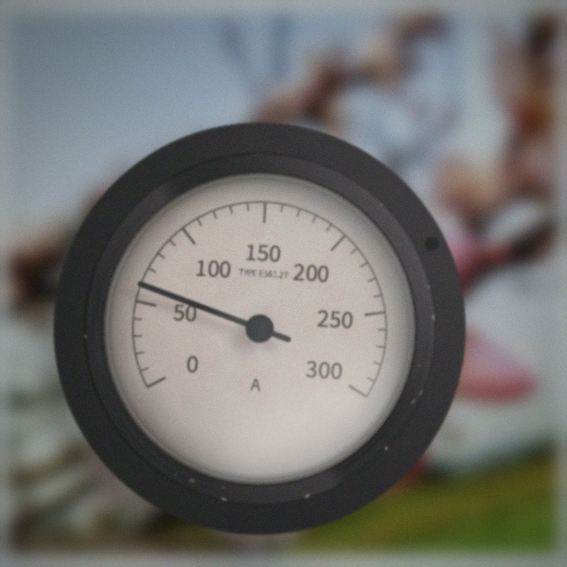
60 A
